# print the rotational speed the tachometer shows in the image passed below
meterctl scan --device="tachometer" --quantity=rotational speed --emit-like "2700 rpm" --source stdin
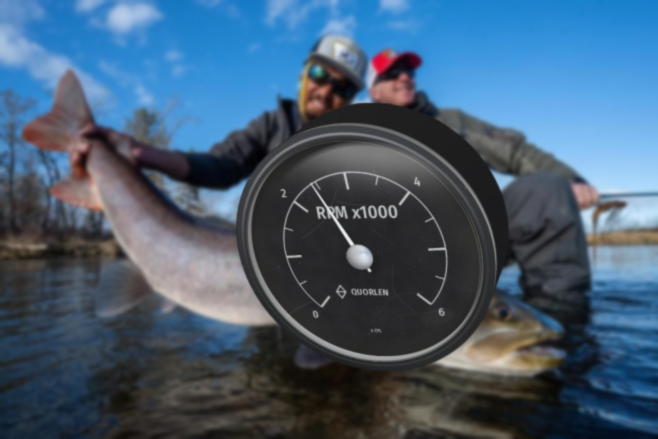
2500 rpm
